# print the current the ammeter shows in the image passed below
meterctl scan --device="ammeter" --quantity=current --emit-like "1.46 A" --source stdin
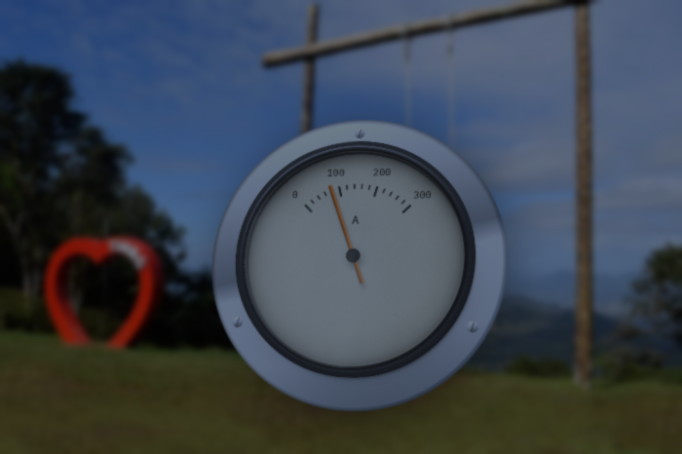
80 A
